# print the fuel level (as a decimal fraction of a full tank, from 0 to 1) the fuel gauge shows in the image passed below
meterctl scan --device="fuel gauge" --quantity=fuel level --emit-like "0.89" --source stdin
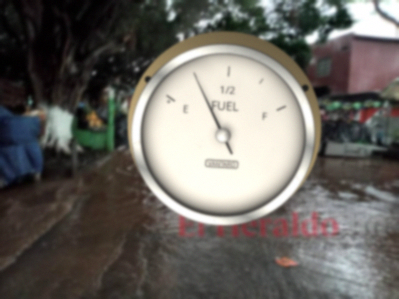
0.25
